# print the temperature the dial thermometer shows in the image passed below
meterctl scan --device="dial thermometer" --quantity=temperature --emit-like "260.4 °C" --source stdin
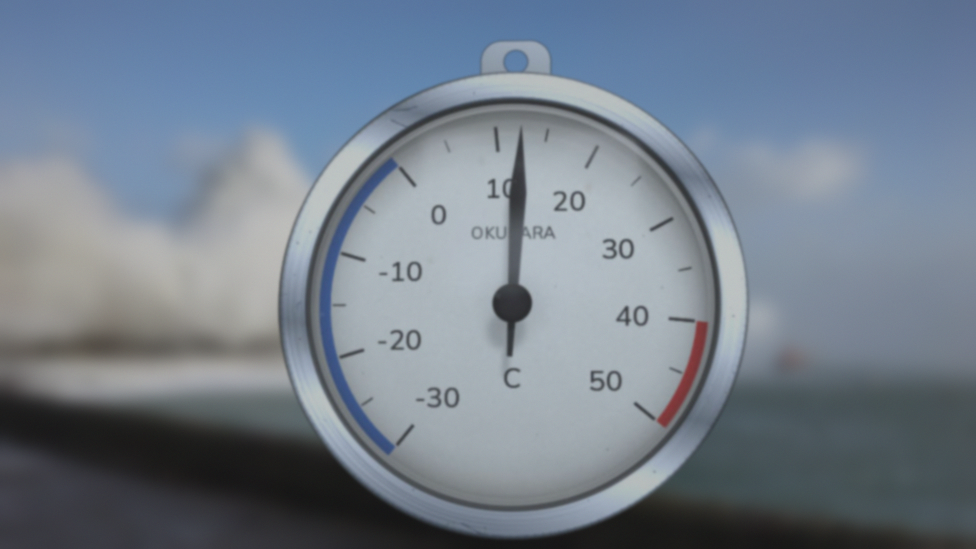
12.5 °C
